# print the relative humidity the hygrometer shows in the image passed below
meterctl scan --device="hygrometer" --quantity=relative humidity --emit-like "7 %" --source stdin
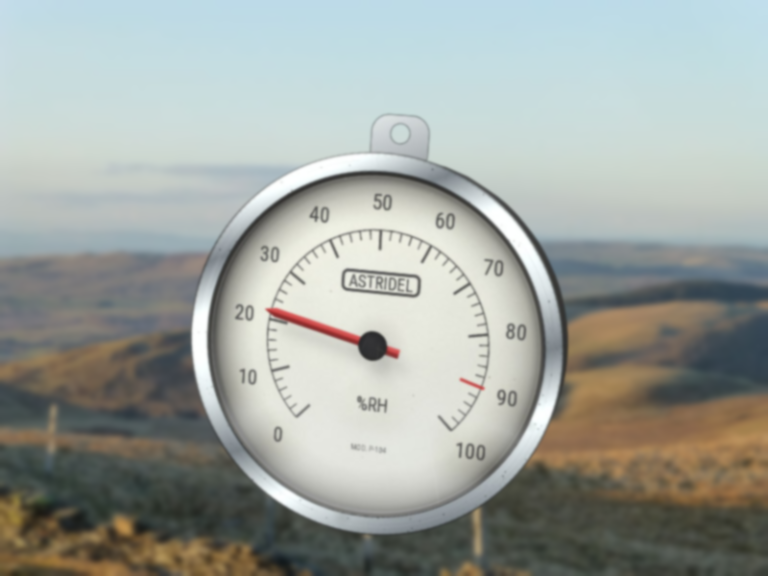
22 %
